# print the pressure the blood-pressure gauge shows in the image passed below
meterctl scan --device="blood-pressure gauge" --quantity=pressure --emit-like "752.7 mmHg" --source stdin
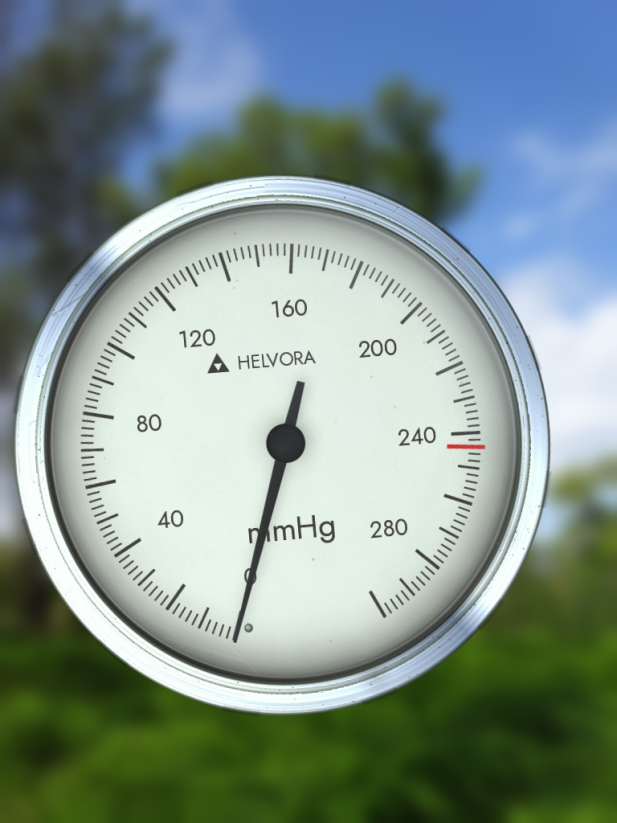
0 mmHg
